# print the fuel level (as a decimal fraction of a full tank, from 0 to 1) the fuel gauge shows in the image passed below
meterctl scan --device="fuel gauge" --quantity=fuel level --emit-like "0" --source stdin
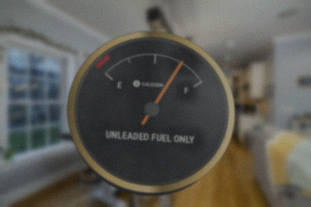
0.75
